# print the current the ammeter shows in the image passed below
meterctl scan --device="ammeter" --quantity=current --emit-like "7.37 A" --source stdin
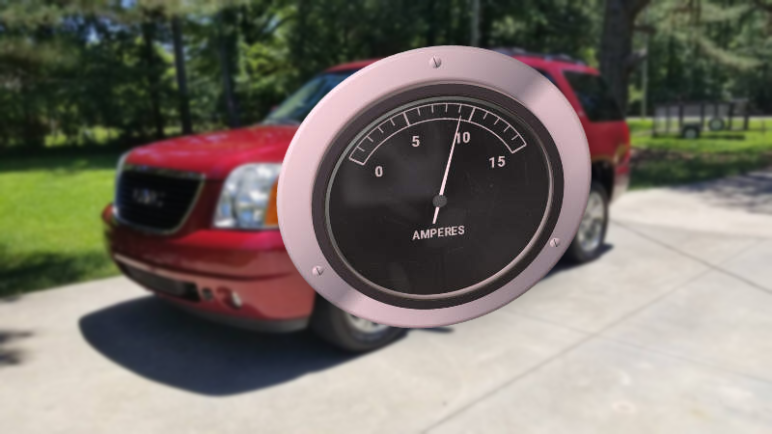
9 A
